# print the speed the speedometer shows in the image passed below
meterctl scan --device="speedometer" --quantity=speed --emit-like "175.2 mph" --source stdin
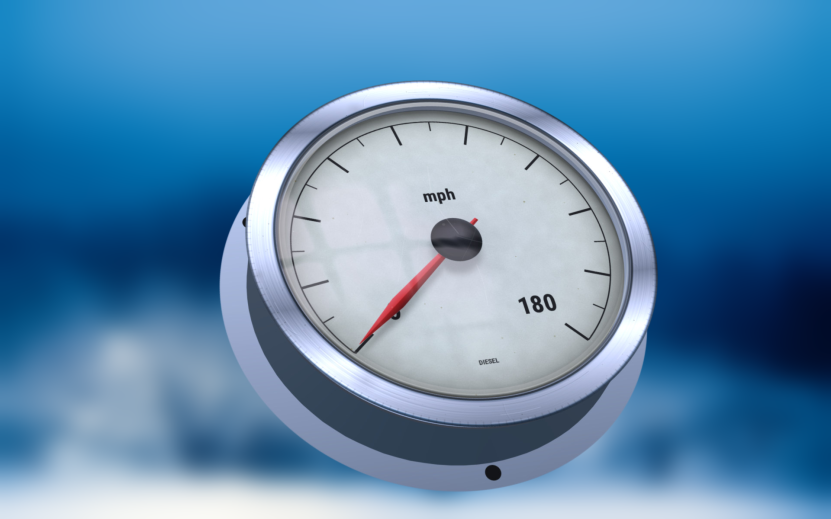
0 mph
